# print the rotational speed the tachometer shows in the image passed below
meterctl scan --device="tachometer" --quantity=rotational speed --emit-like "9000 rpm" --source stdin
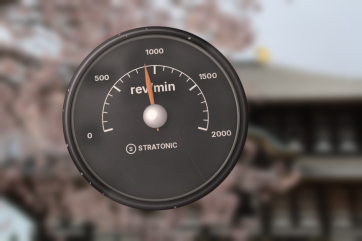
900 rpm
